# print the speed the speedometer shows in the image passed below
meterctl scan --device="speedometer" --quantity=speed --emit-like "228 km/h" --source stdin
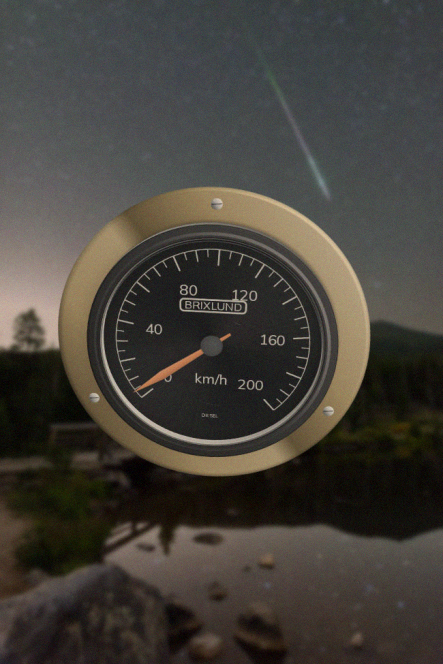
5 km/h
